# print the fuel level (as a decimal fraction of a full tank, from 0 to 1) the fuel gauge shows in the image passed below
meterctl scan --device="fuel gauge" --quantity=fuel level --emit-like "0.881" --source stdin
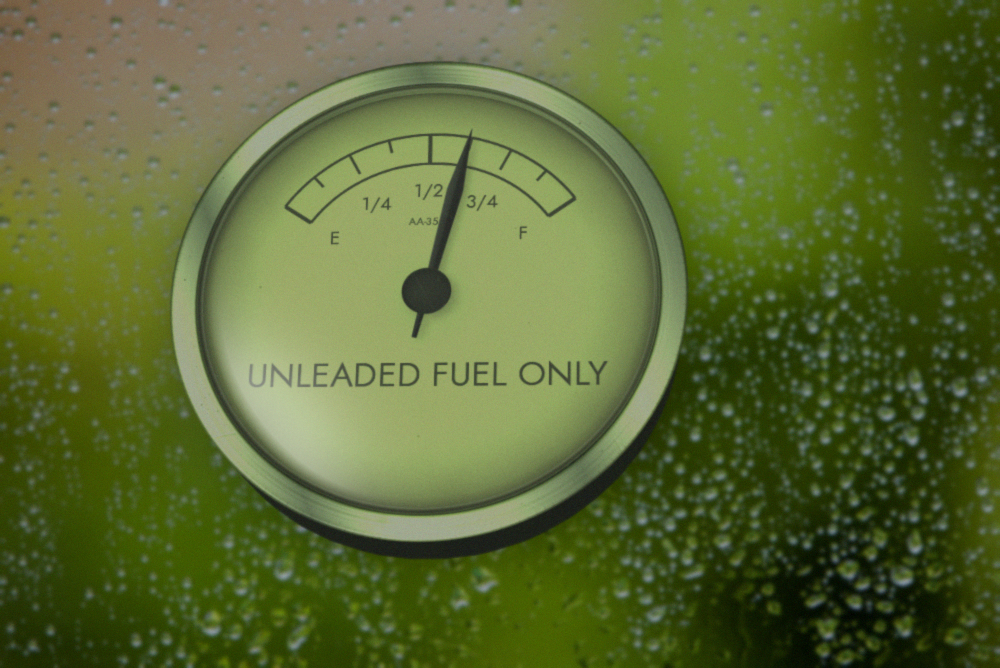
0.625
